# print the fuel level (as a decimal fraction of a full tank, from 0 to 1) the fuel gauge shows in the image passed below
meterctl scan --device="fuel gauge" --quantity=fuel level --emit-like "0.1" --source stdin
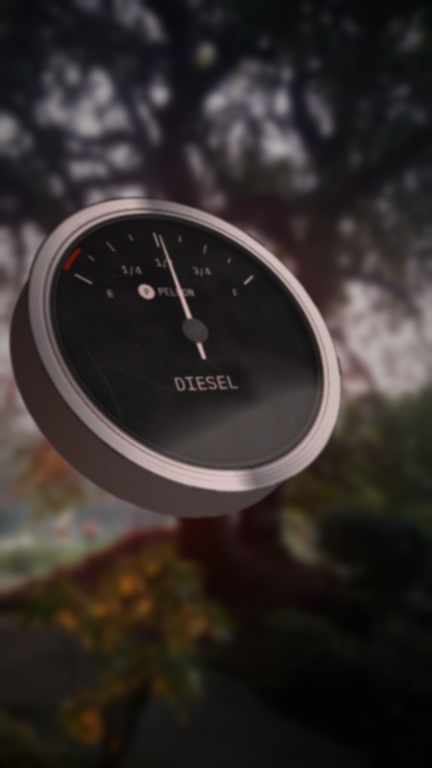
0.5
